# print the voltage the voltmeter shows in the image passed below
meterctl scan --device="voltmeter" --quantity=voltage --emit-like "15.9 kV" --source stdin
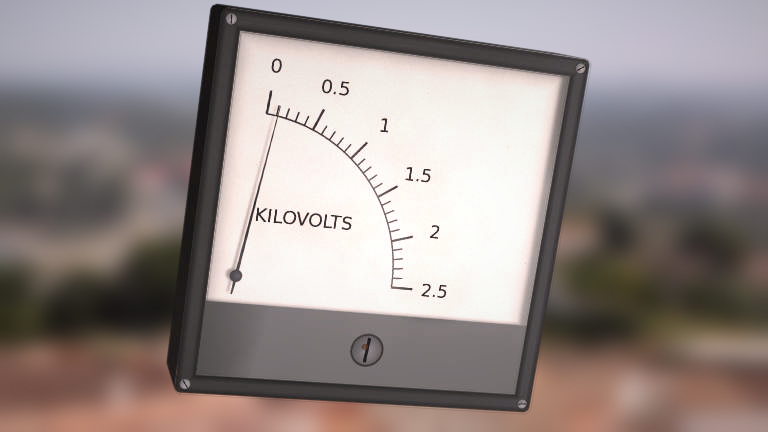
0.1 kV
